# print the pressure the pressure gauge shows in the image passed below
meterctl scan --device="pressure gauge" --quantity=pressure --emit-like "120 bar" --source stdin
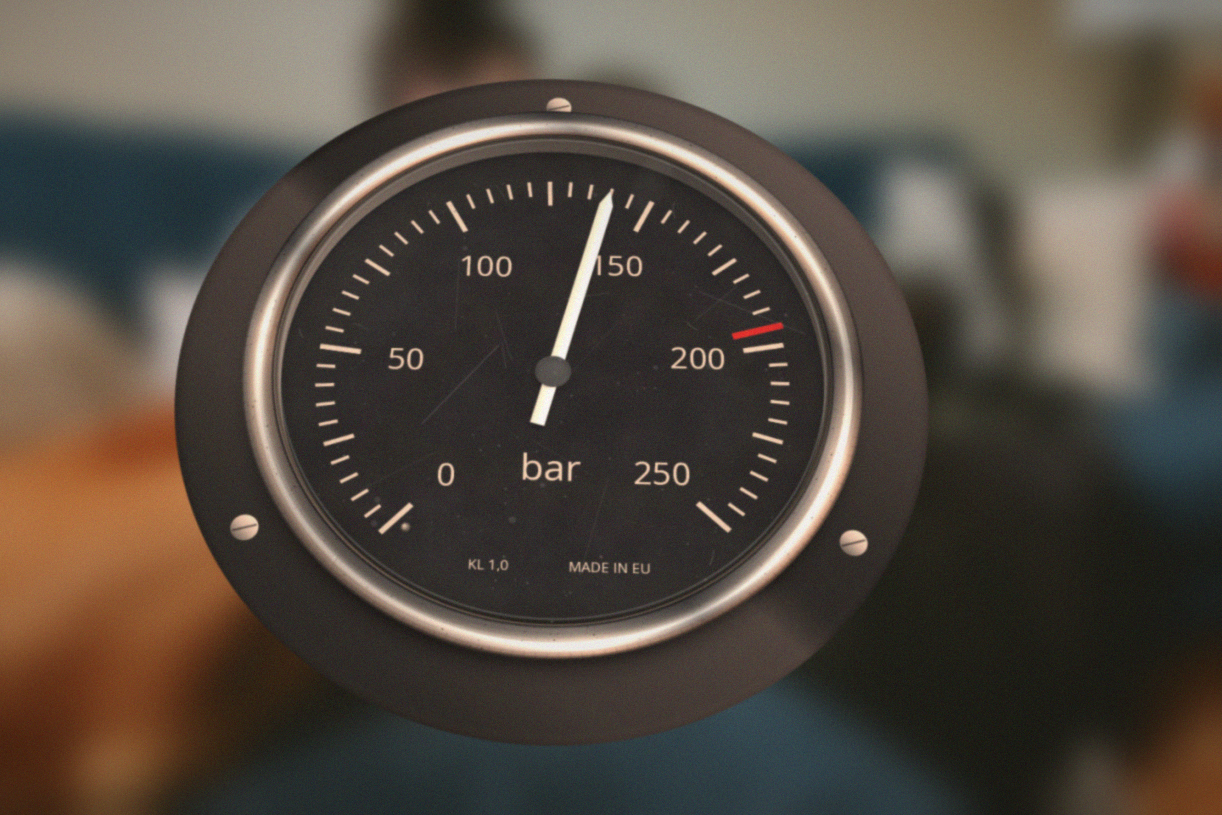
140 bar
